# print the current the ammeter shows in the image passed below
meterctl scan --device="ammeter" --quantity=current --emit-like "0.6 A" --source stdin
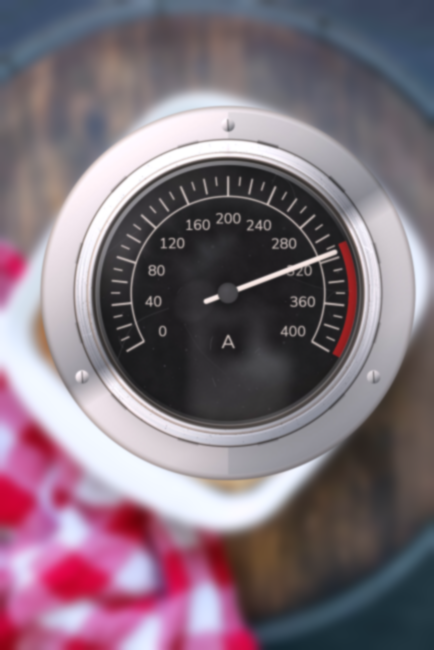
315 A
